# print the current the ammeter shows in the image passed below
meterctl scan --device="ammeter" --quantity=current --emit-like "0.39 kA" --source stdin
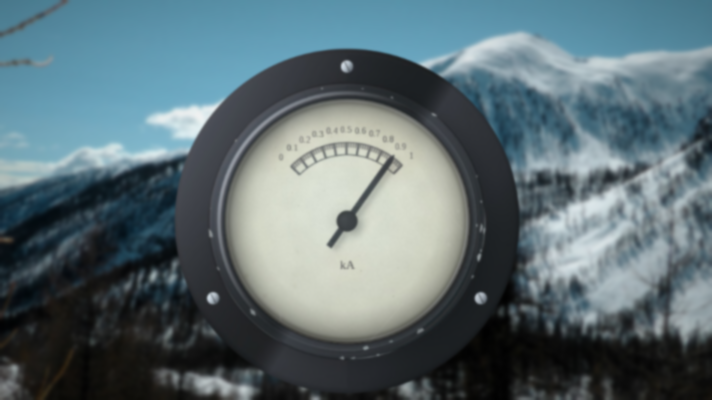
0.9 kA
